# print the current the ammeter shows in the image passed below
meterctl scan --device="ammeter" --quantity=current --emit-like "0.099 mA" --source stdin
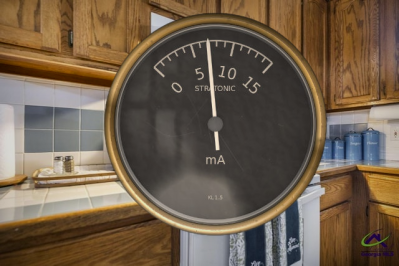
7 mA
